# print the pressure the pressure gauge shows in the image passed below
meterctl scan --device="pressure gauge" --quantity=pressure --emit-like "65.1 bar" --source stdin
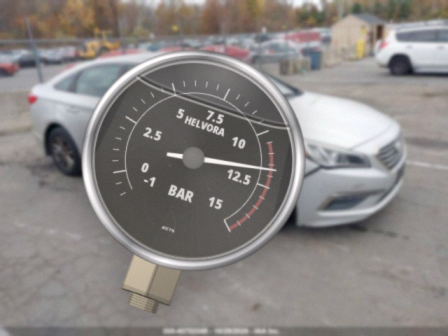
11.75 bar
